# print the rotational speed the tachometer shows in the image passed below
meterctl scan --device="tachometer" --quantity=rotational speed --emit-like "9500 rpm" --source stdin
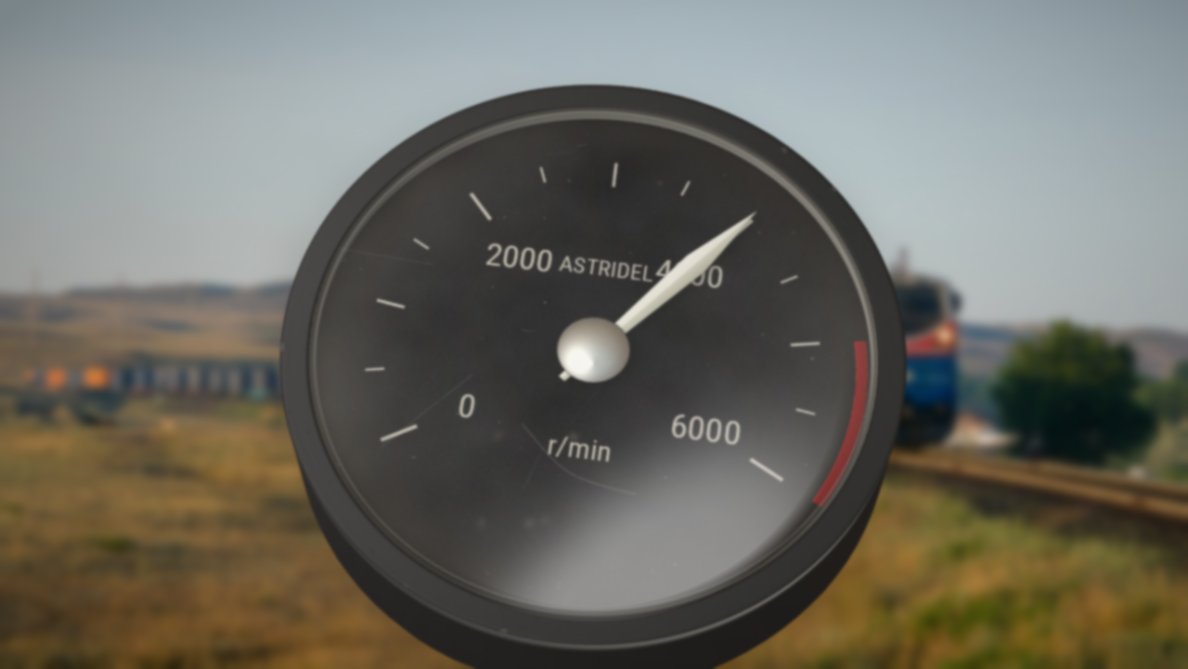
4000 rpm
